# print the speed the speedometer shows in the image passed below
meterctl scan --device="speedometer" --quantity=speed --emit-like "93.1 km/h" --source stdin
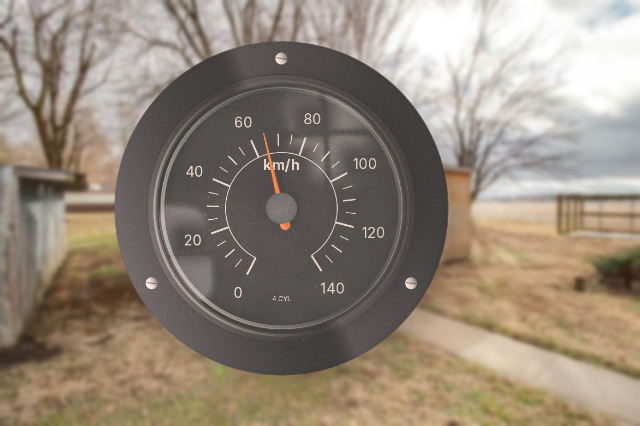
65 km/h
